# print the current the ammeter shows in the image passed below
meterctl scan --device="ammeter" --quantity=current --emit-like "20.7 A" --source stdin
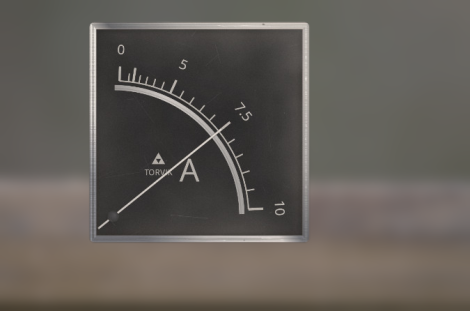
7.5 A
